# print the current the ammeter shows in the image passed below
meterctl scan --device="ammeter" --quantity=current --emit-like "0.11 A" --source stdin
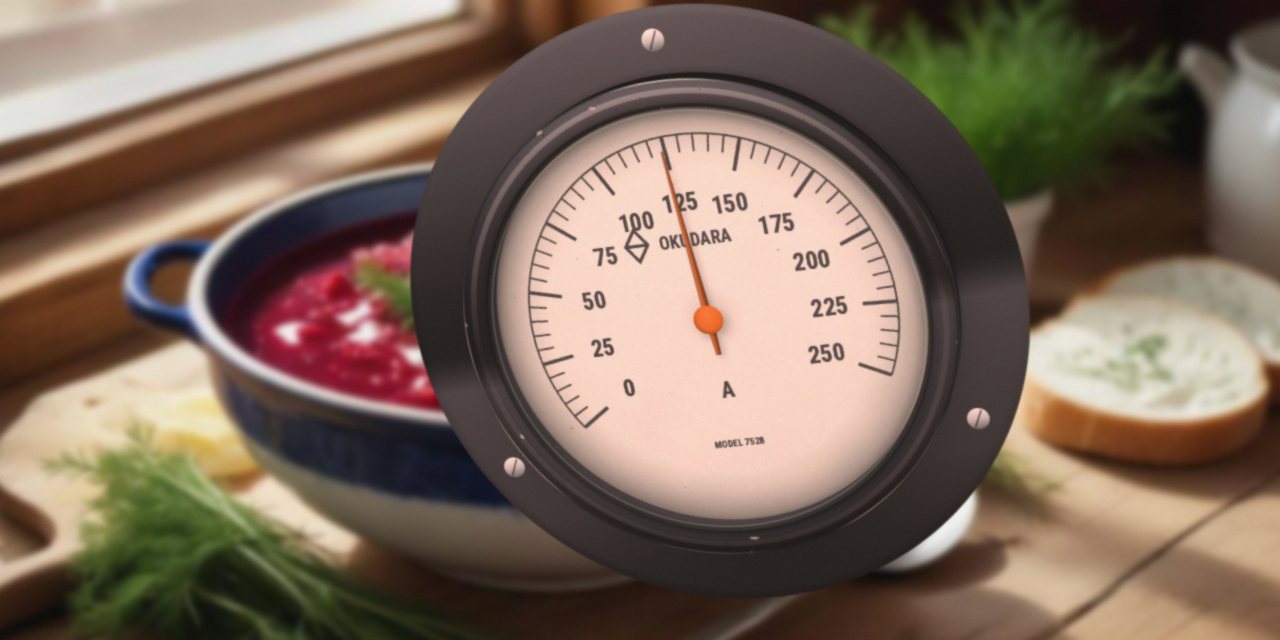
125 A
